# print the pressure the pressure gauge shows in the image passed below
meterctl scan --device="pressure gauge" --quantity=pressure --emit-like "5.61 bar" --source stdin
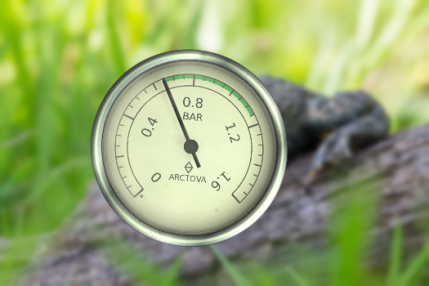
0.65 bar
